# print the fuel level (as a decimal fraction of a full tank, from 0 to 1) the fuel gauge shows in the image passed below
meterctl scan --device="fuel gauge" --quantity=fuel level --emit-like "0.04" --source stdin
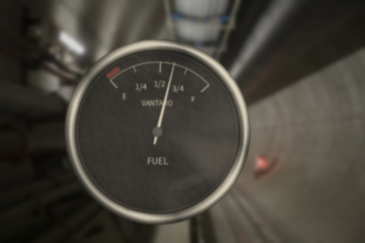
0.625
